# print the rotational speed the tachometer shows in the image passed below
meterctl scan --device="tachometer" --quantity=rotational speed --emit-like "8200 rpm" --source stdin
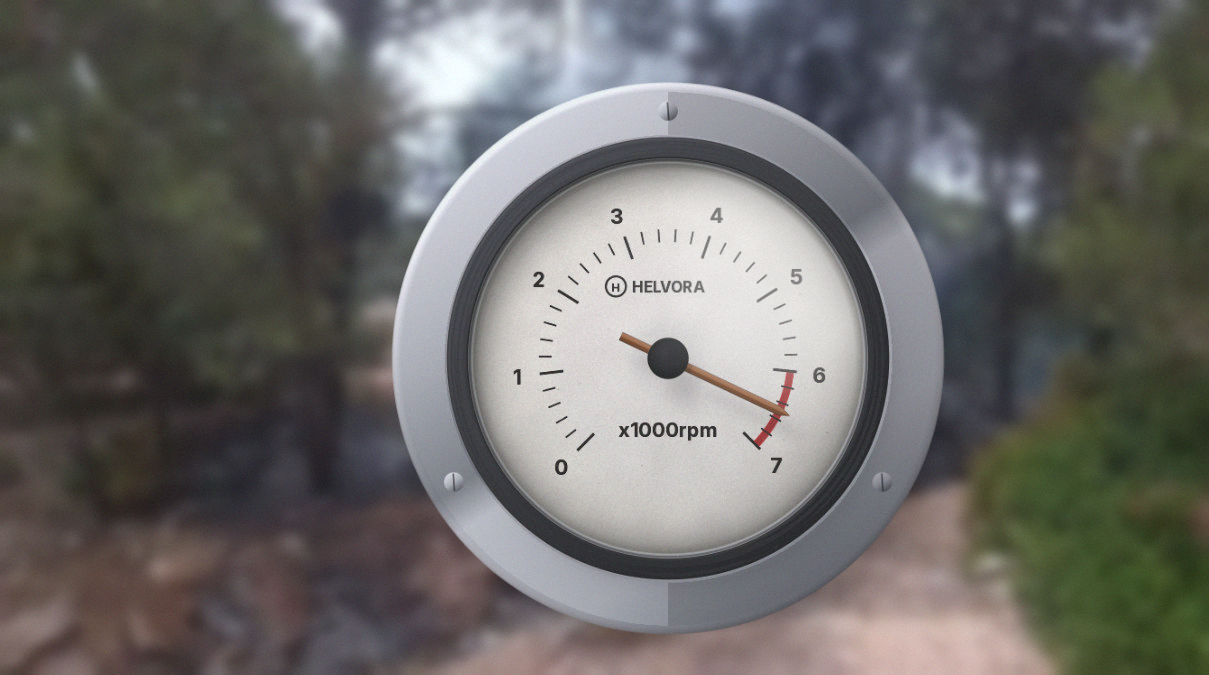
6500 rpm
